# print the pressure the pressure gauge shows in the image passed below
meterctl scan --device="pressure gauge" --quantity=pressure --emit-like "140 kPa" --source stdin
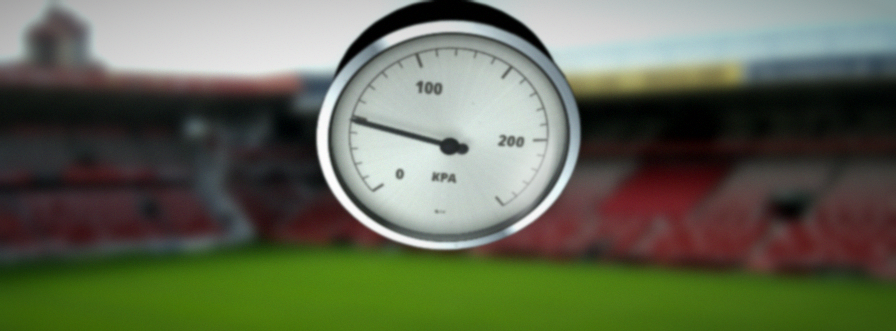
50 kPa
